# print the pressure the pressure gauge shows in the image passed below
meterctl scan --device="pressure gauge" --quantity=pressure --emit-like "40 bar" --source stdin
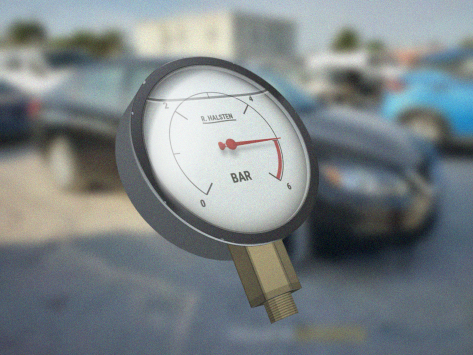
5 bar
